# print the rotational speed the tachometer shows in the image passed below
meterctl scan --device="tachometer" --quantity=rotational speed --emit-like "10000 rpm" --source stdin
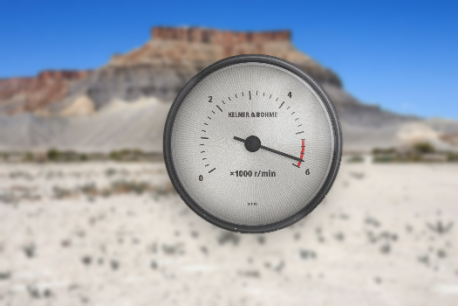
5800 rpm
